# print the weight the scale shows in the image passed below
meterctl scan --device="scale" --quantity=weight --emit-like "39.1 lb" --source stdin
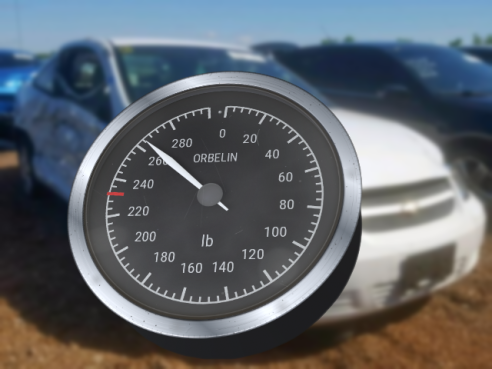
264 lb
